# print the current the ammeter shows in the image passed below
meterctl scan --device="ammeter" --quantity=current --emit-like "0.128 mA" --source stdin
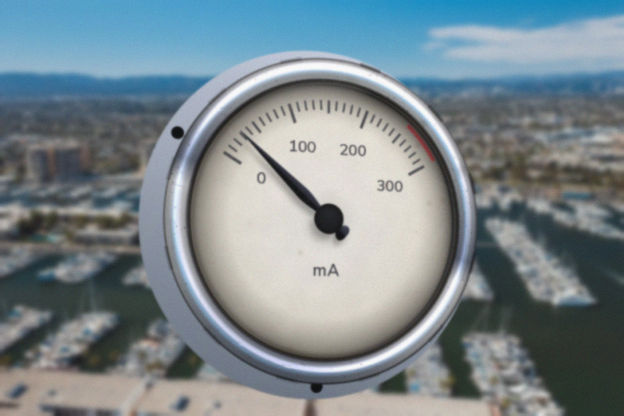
30 mA
